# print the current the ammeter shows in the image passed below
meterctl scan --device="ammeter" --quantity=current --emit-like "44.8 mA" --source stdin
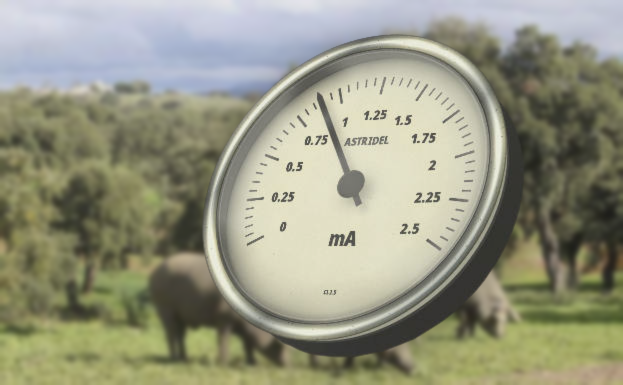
0.9 mA
